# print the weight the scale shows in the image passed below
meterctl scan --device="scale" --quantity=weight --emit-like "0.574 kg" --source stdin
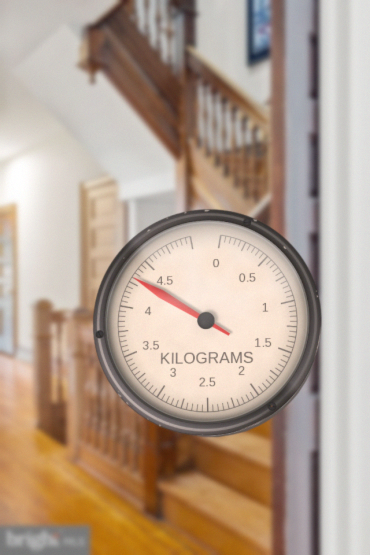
4.3 kg
